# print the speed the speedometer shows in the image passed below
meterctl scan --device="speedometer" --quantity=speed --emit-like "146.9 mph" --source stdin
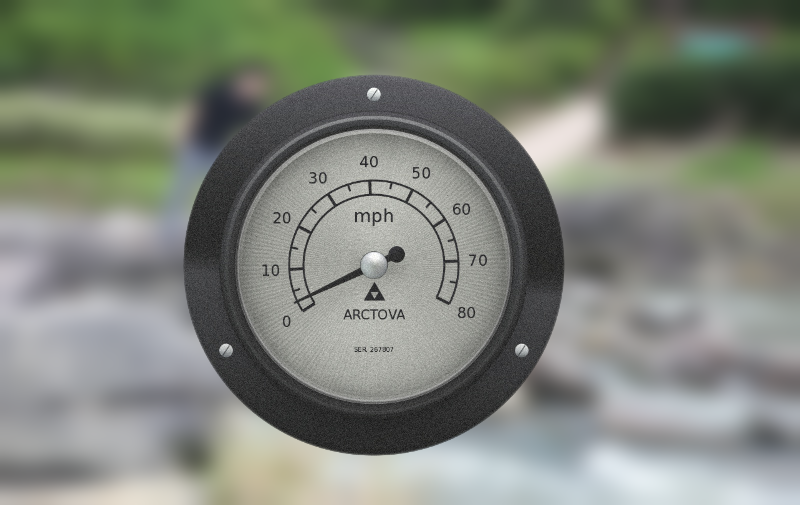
2.5 mph
